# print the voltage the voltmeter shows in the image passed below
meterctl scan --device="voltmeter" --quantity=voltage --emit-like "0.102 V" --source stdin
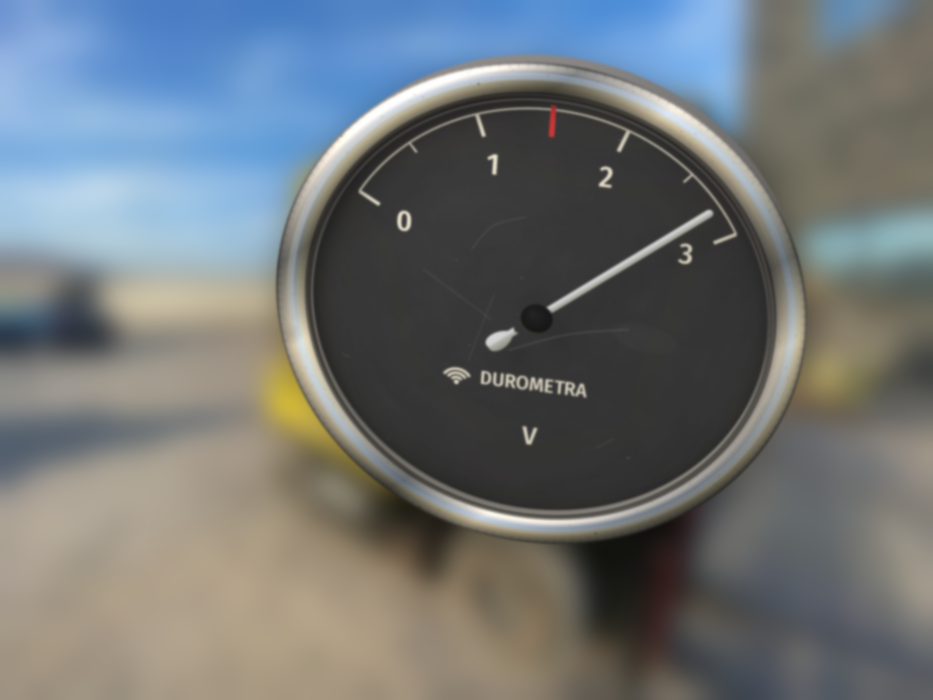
2.75 V
